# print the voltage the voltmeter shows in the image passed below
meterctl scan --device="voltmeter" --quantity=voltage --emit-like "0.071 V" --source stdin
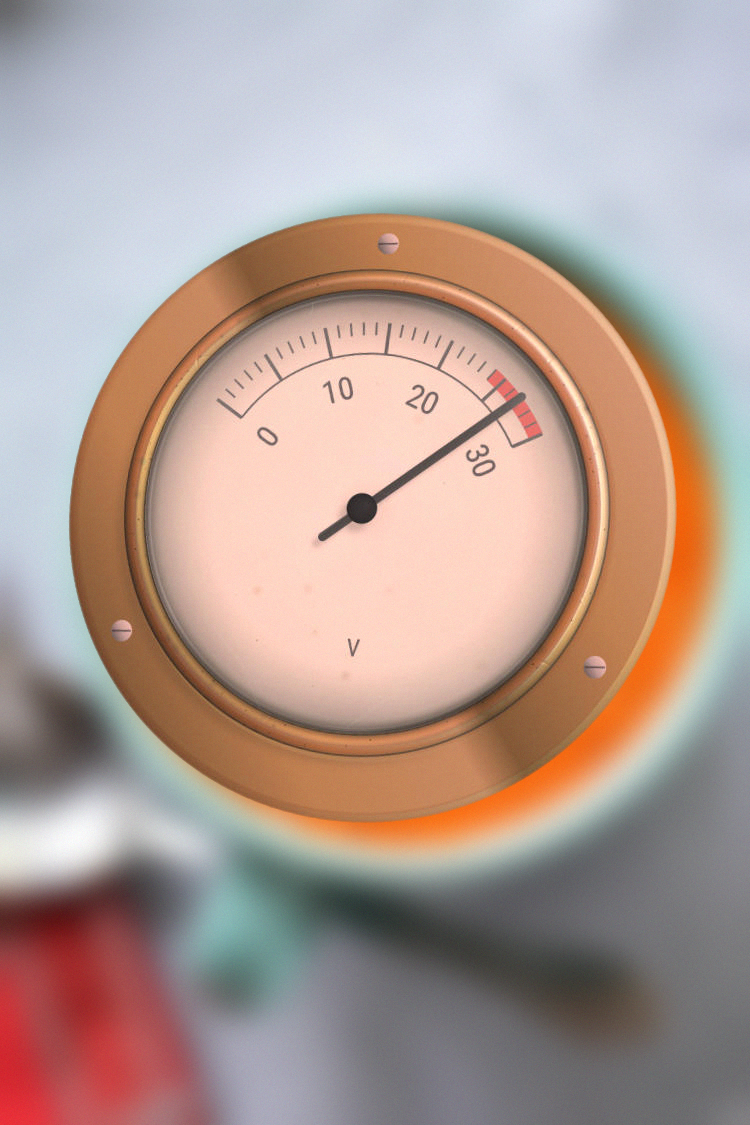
27 V
